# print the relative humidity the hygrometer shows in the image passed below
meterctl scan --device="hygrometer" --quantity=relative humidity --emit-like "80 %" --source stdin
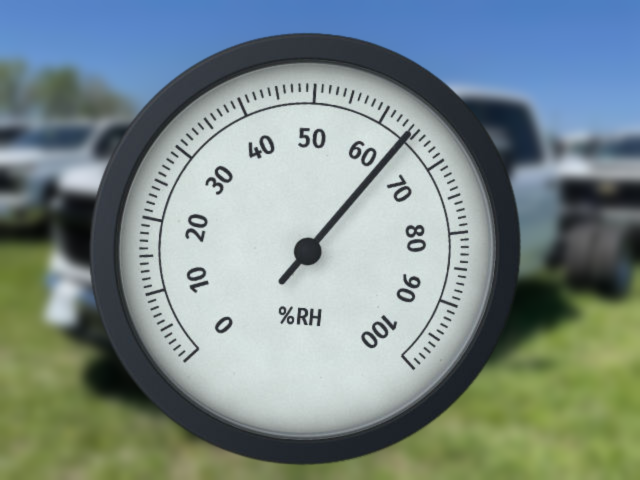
64 %
